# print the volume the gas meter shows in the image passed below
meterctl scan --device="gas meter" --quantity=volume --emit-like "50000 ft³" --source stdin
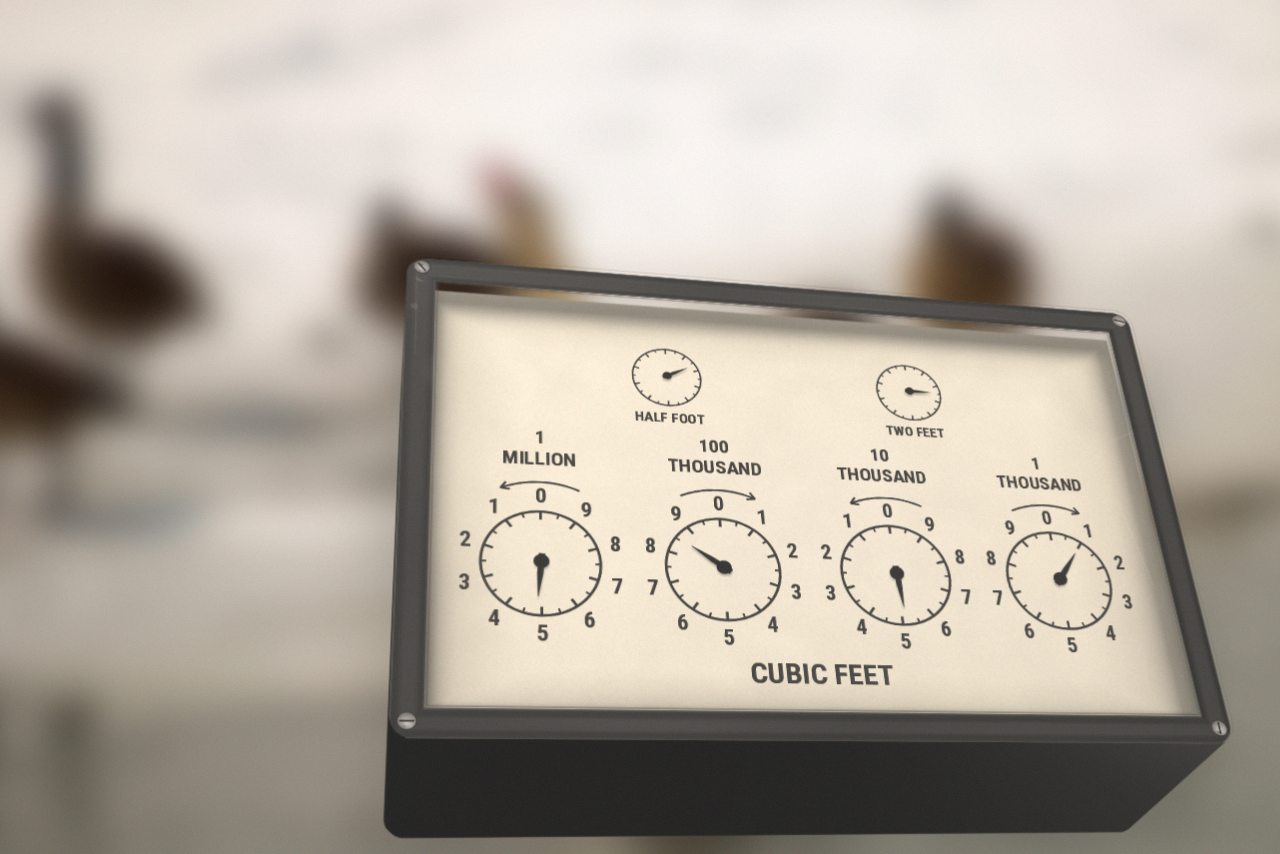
485100 ft³
